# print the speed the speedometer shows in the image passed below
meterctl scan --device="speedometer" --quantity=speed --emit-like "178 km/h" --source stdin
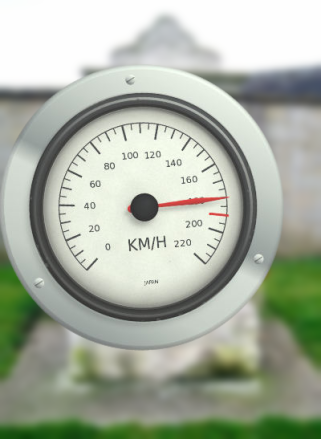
180 km/h
